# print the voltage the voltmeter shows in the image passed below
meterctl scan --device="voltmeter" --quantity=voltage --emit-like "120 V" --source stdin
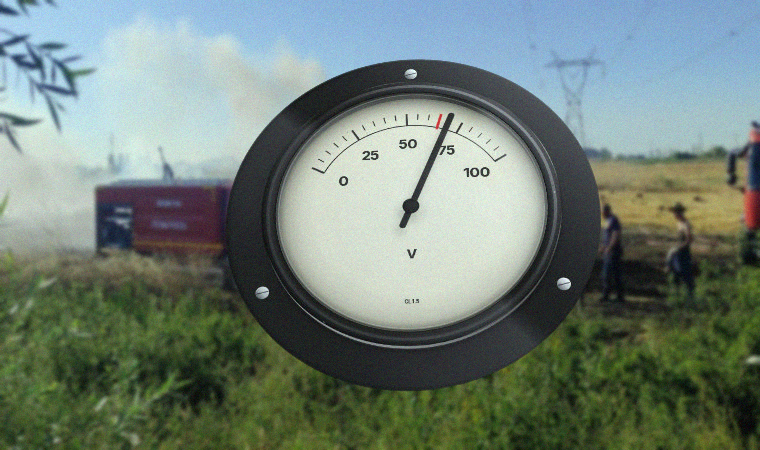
70 V
